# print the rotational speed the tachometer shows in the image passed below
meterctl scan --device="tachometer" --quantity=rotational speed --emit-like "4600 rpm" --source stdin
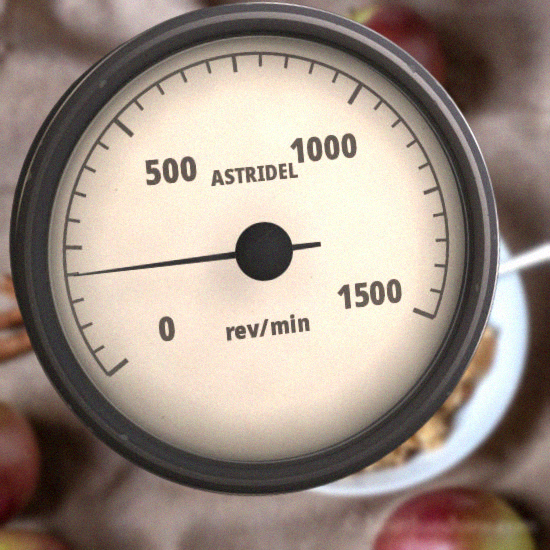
200 rpm
